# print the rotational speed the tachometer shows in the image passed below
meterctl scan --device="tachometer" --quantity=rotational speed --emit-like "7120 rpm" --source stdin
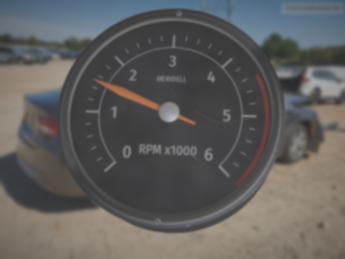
1500 rpm
